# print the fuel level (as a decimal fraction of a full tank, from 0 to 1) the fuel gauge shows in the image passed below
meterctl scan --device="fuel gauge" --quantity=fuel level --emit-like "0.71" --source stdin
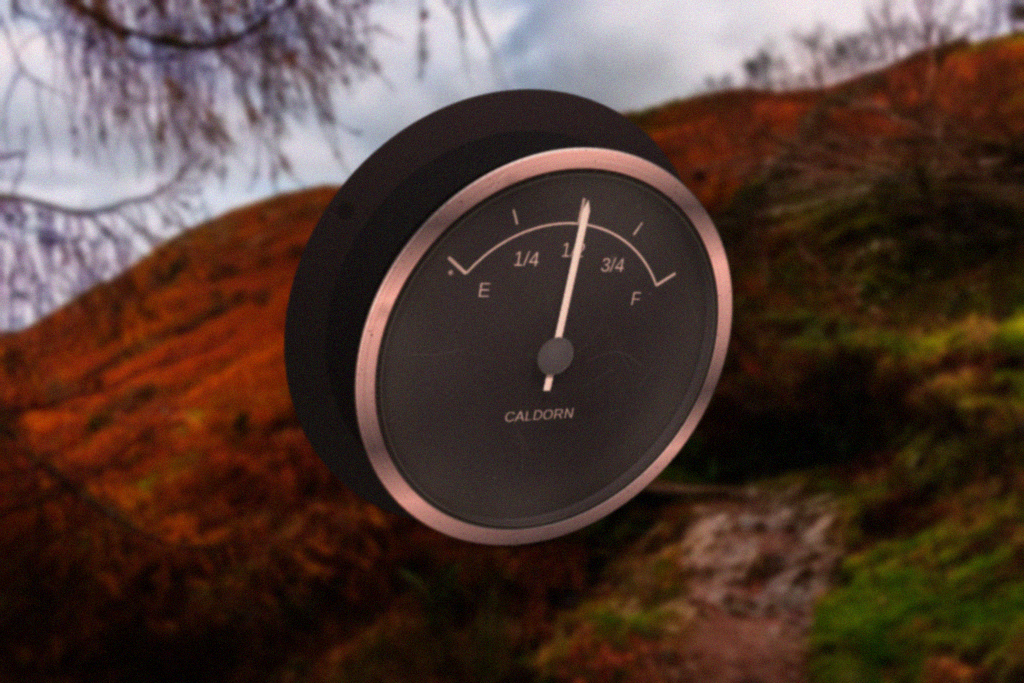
0.5
